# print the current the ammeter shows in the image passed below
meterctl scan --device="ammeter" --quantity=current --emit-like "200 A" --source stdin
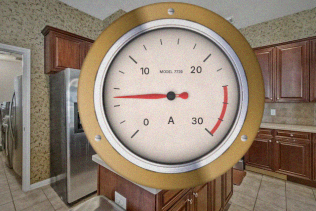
5 A
